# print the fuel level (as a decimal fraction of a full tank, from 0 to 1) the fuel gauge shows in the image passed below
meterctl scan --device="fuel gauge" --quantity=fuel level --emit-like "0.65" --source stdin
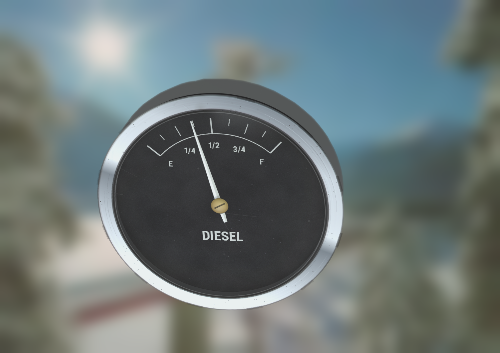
0.375
